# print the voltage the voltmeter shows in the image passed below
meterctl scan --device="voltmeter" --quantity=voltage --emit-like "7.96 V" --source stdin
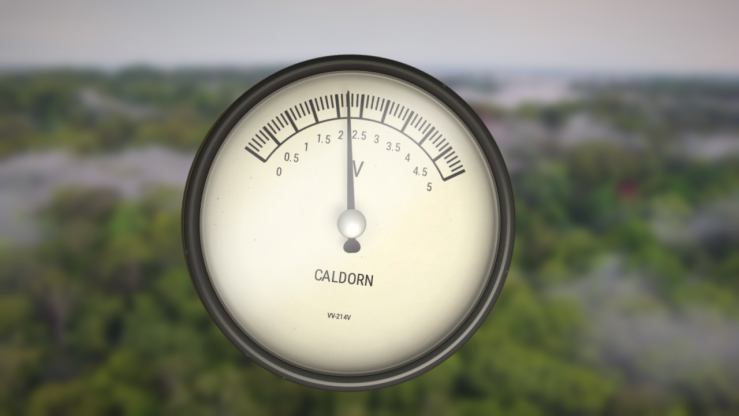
2.2 V
